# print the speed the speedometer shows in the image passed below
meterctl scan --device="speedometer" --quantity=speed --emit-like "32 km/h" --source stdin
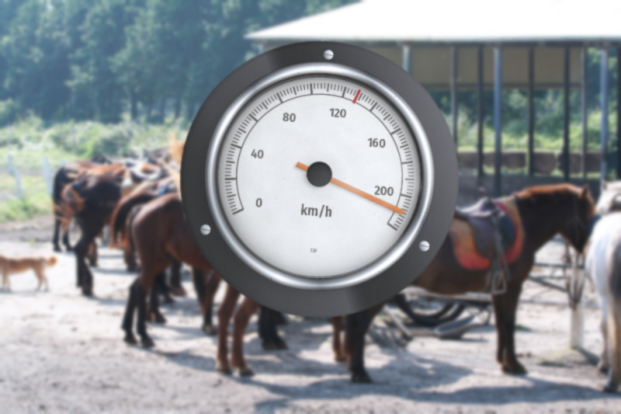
210 km/h
